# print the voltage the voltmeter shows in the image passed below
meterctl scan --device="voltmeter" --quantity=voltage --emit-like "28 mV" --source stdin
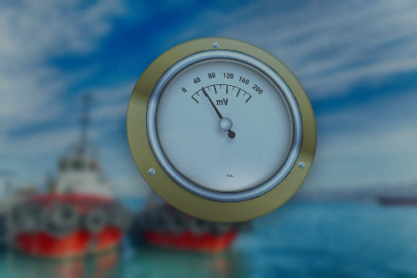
40 mV
